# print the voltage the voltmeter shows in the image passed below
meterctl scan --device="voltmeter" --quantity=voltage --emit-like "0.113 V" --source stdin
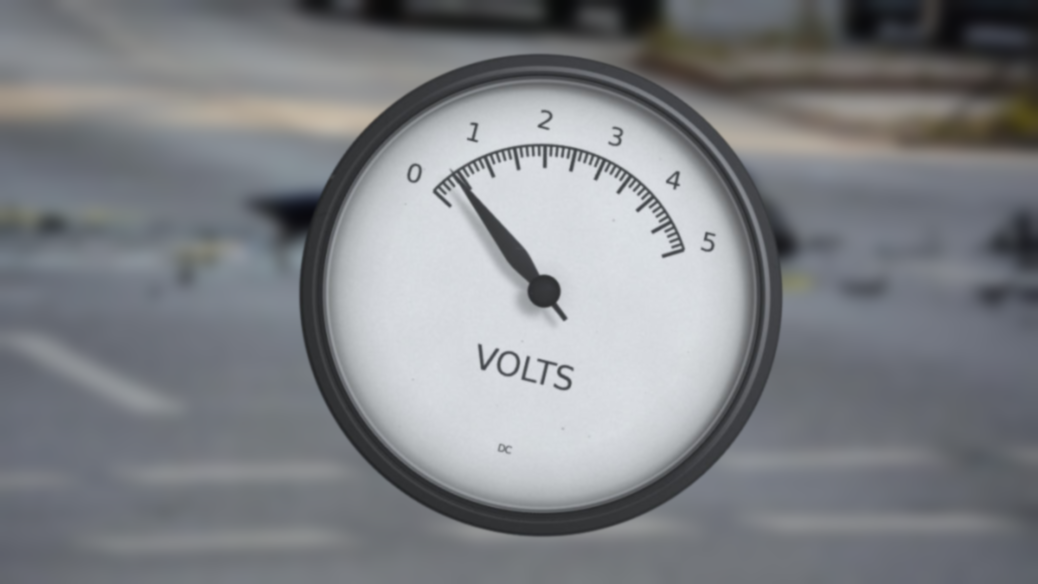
0.4 V
